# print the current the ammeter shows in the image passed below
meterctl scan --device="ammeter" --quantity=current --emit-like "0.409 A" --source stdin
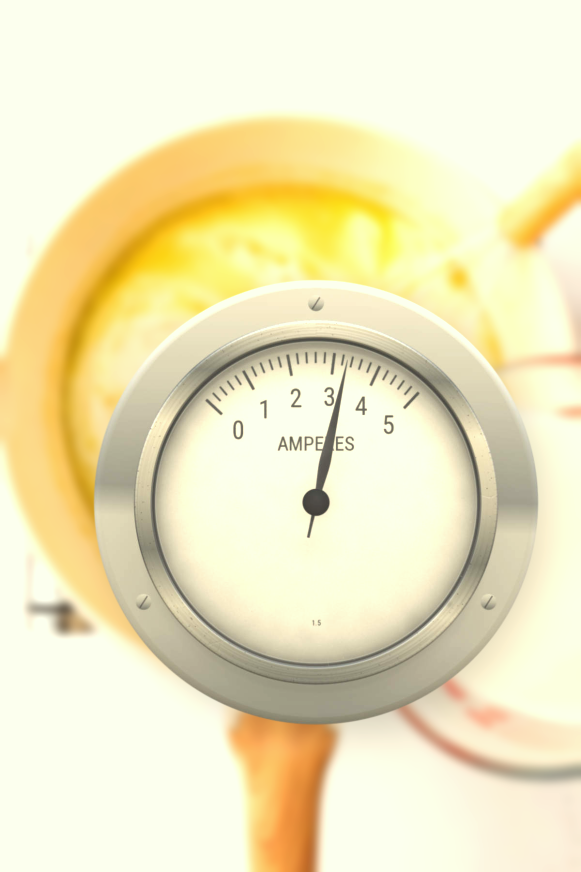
3.3 A
